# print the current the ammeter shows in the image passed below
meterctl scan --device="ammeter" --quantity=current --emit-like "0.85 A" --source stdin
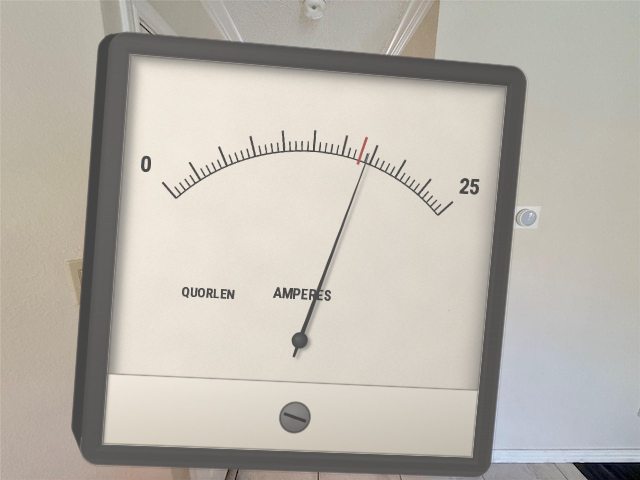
17 A
